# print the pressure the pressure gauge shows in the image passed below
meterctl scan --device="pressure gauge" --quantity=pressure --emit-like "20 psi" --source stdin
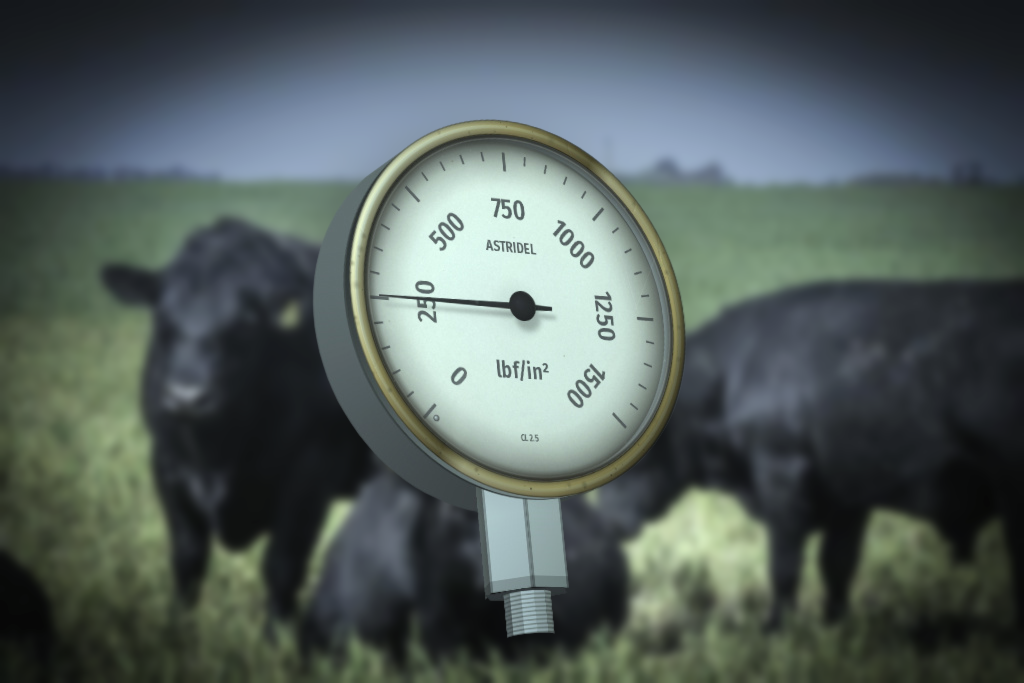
250 psi
